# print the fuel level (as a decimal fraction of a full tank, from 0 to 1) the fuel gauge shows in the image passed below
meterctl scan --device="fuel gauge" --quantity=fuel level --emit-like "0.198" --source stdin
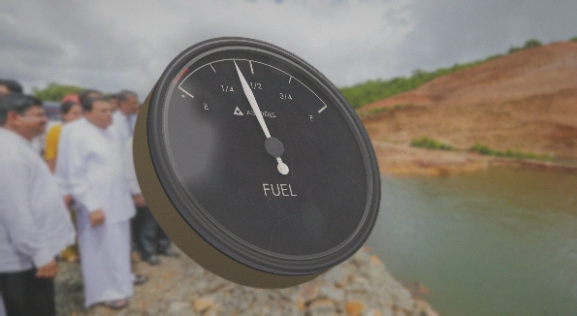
0.375
